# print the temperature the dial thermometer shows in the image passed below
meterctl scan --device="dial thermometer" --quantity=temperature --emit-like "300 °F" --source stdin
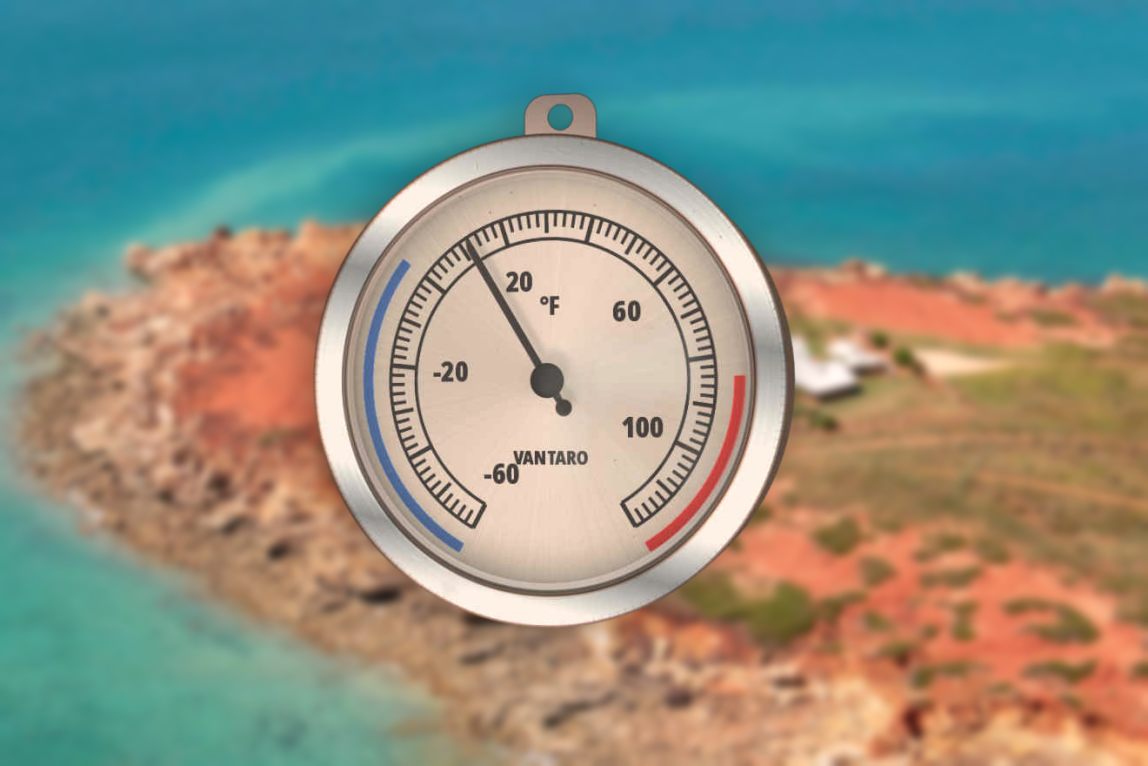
12 °F
